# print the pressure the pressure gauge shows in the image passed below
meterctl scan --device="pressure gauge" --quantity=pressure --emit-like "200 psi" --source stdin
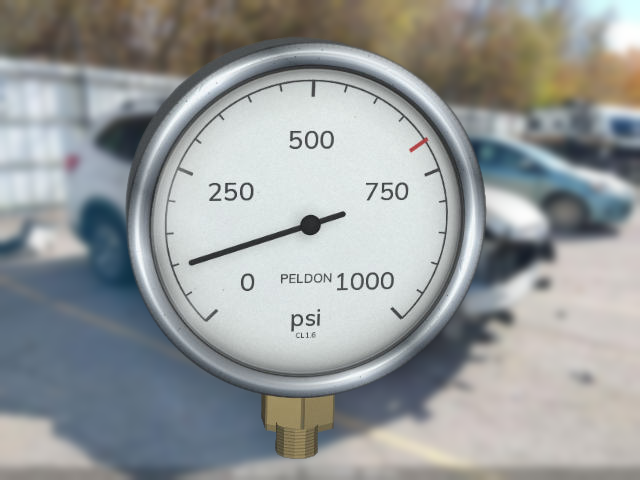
100 psi
